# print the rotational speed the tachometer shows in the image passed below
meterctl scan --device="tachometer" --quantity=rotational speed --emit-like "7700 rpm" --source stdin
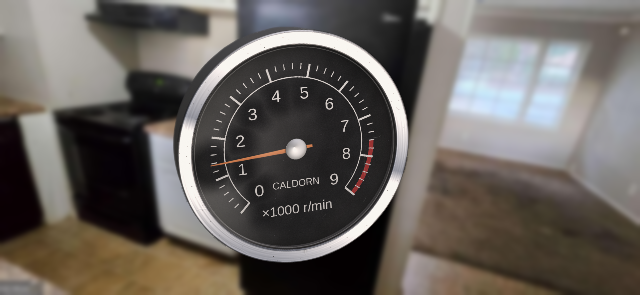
1400 rpm
